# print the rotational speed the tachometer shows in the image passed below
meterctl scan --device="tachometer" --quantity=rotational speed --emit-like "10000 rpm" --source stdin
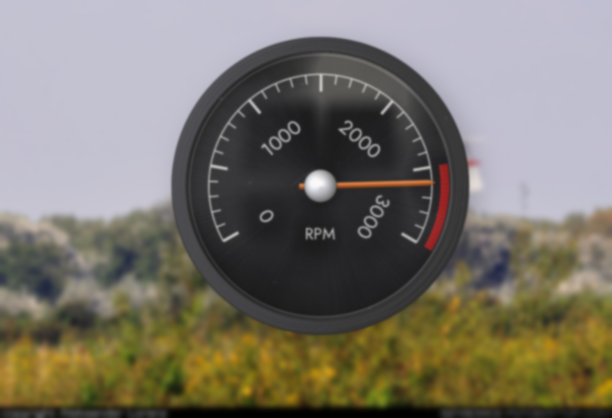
2600 rpm
